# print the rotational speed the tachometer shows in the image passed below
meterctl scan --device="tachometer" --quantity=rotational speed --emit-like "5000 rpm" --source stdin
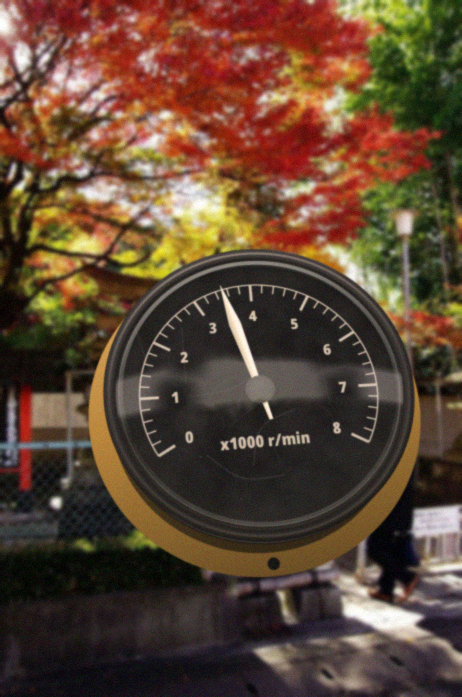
3500 rpm
